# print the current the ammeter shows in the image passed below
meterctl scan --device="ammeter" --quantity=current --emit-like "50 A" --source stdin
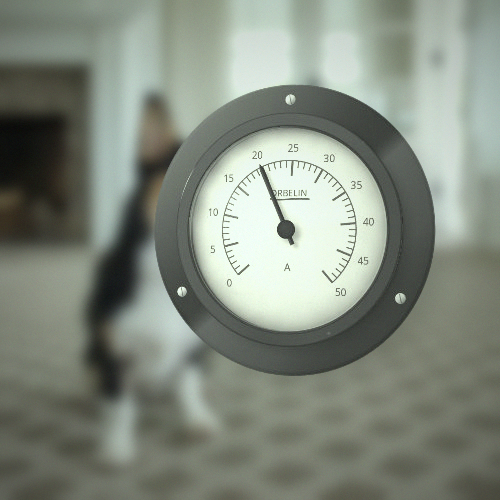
20 A
